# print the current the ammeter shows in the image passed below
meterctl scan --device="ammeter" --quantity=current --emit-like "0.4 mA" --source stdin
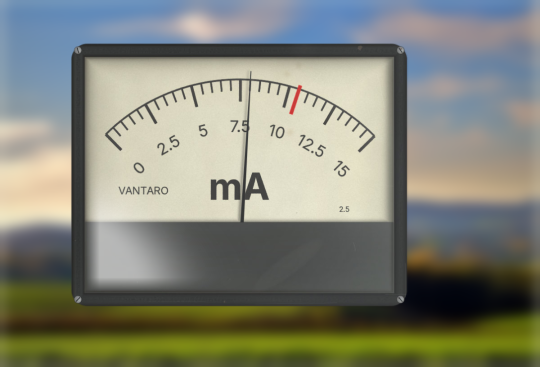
8 mA
